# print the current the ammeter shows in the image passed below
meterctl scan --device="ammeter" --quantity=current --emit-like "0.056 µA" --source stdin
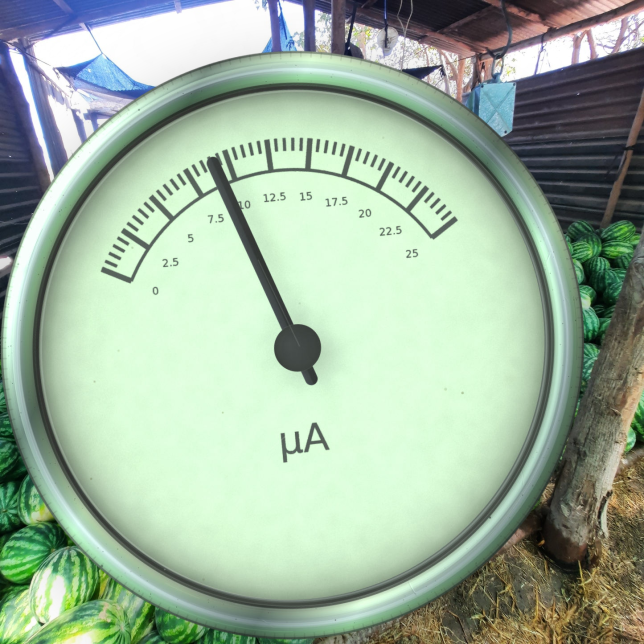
9 µA
